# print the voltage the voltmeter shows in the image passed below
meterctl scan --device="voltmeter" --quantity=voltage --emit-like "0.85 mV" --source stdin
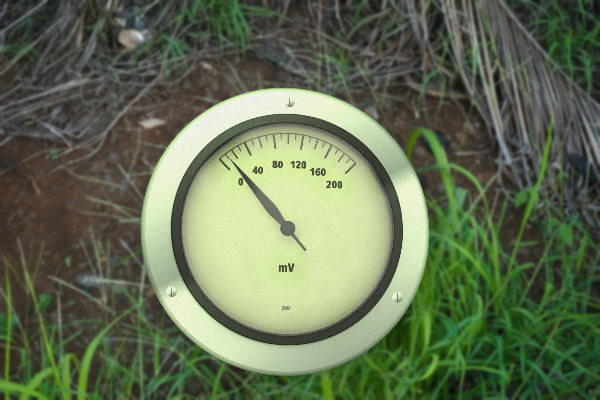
10 mV
